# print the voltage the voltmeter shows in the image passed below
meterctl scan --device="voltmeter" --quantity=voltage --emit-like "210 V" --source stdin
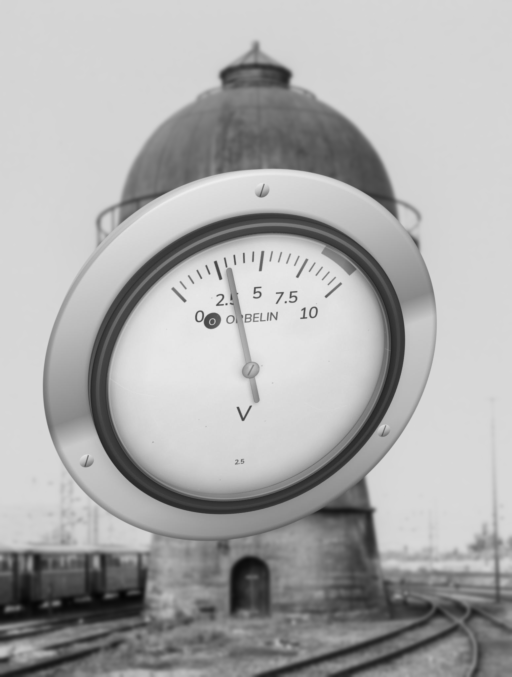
3 V
